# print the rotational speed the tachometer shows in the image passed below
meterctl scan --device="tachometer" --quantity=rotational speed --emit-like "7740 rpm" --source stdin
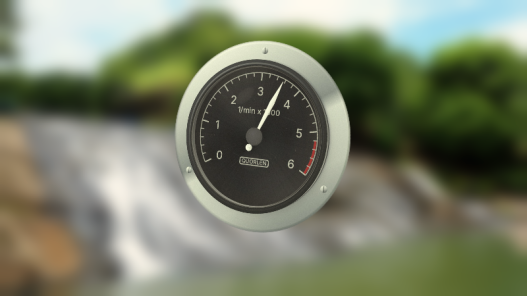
3600 rpm
